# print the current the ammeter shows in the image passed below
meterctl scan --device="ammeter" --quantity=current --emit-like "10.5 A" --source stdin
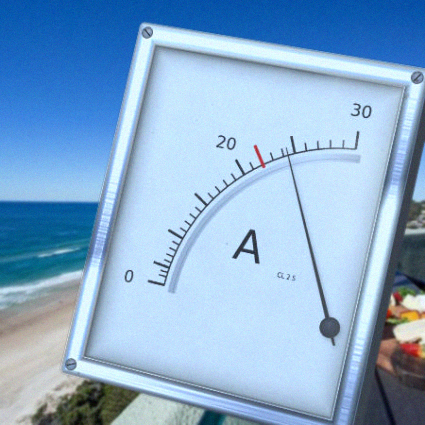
24.5 A
